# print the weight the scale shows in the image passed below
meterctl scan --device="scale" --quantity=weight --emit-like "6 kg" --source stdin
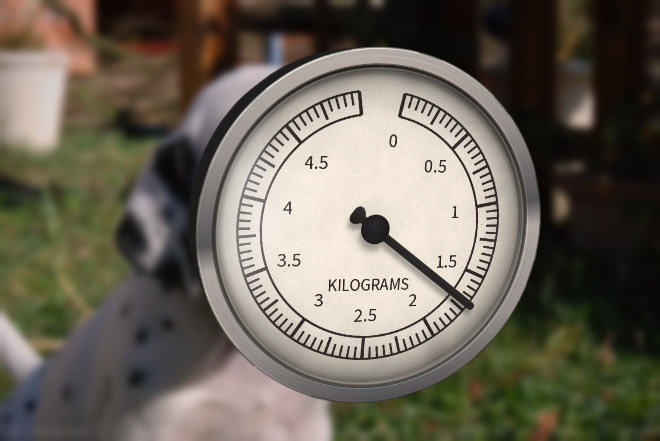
1.7 kg
